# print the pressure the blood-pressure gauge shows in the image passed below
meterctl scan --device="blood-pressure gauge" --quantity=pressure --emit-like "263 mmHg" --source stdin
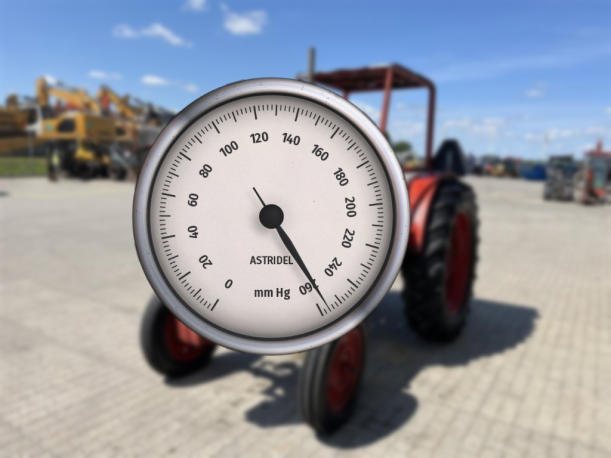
256 mmHg
